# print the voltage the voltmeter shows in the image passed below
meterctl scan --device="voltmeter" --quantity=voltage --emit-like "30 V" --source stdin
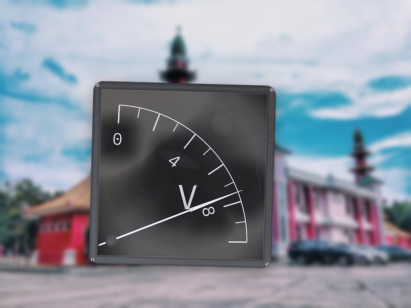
7.5 V
